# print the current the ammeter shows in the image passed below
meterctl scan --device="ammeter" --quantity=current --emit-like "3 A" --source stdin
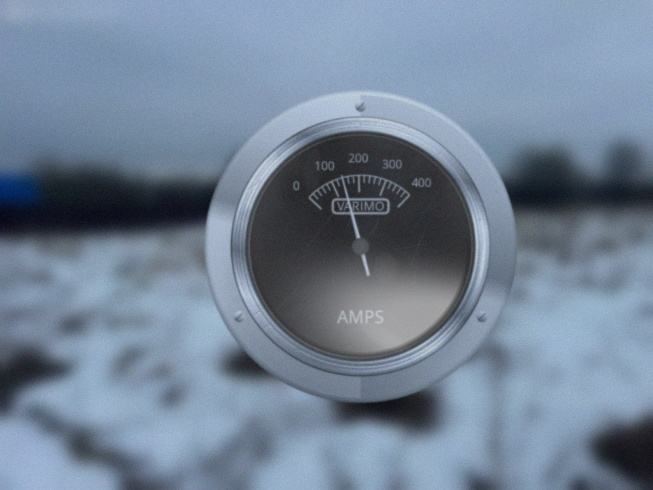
140 A
